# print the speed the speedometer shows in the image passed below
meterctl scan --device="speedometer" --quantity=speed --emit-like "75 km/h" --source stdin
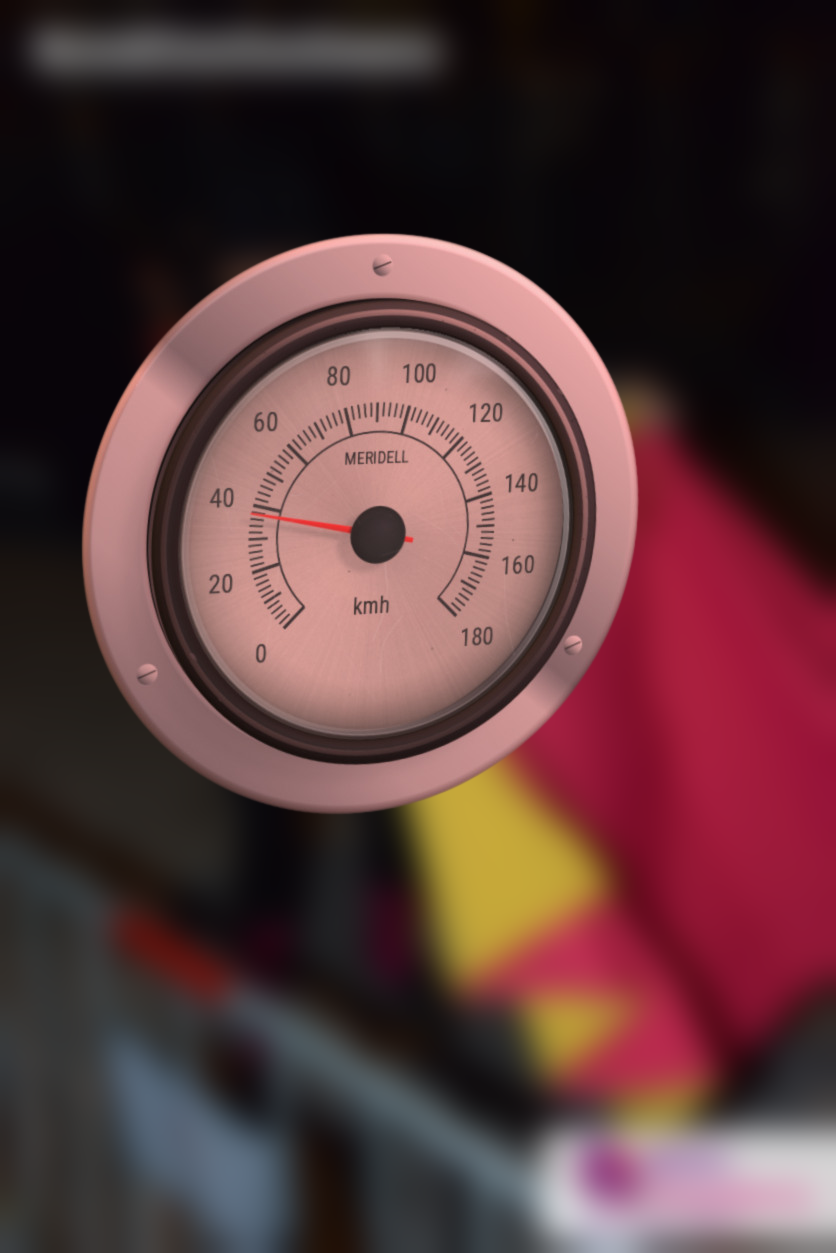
38 km/h
